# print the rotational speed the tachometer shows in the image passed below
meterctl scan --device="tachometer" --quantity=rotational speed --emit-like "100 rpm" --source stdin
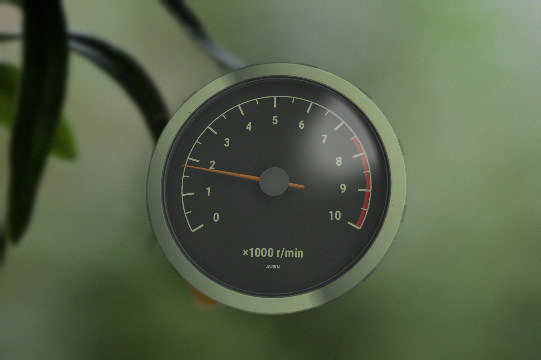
1750 rpm
